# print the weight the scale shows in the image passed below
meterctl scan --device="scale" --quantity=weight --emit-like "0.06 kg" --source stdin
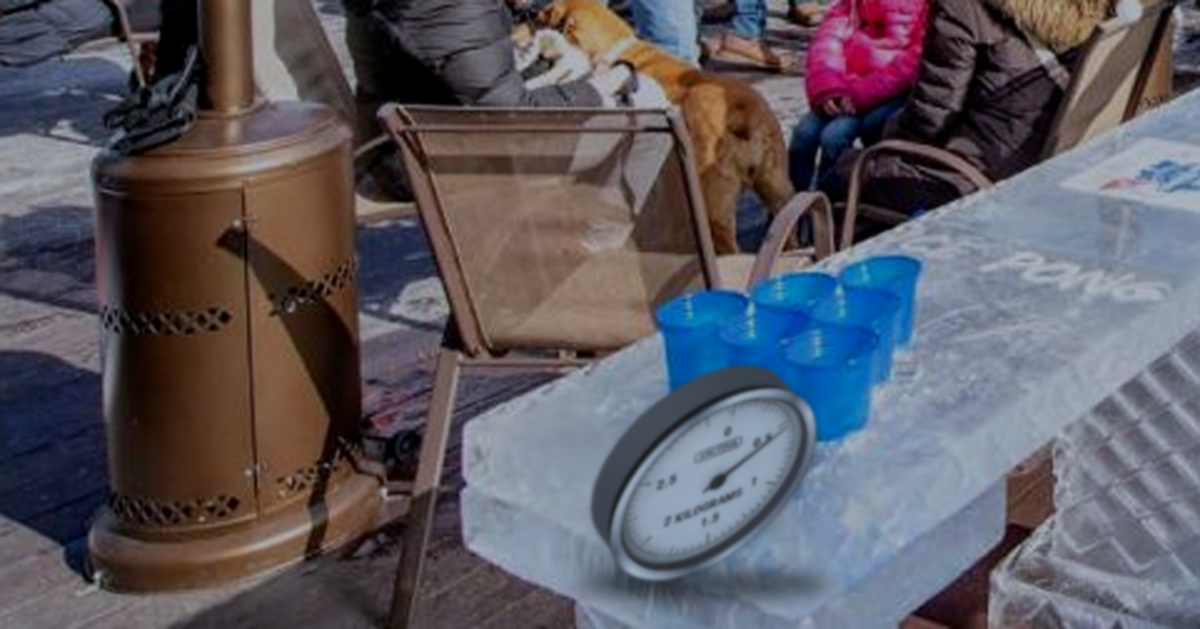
0.5 kg
